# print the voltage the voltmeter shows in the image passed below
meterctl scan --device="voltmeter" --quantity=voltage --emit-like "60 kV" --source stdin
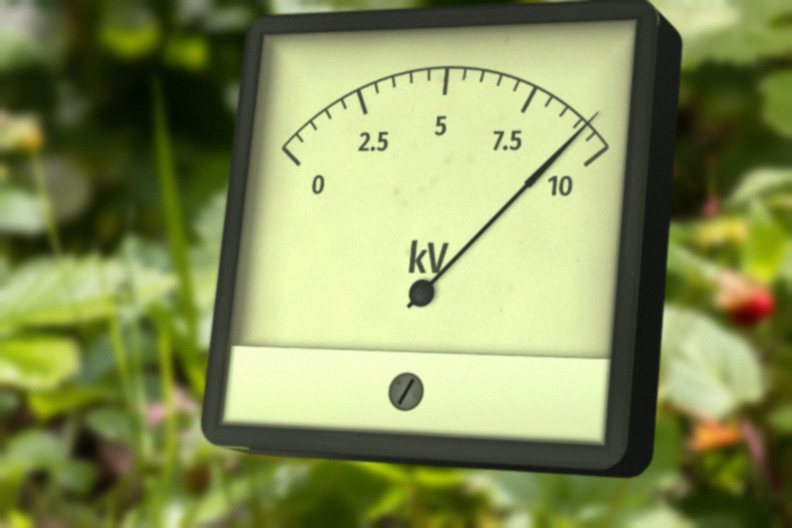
9.25 kV
